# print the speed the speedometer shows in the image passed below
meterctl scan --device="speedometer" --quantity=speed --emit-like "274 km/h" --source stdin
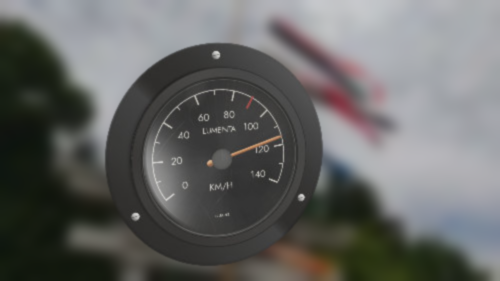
115 km/h
